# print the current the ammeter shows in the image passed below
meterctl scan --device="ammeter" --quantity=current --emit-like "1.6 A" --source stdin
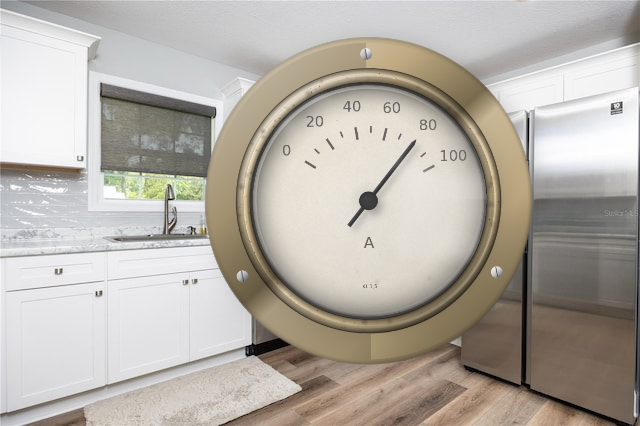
80 A
